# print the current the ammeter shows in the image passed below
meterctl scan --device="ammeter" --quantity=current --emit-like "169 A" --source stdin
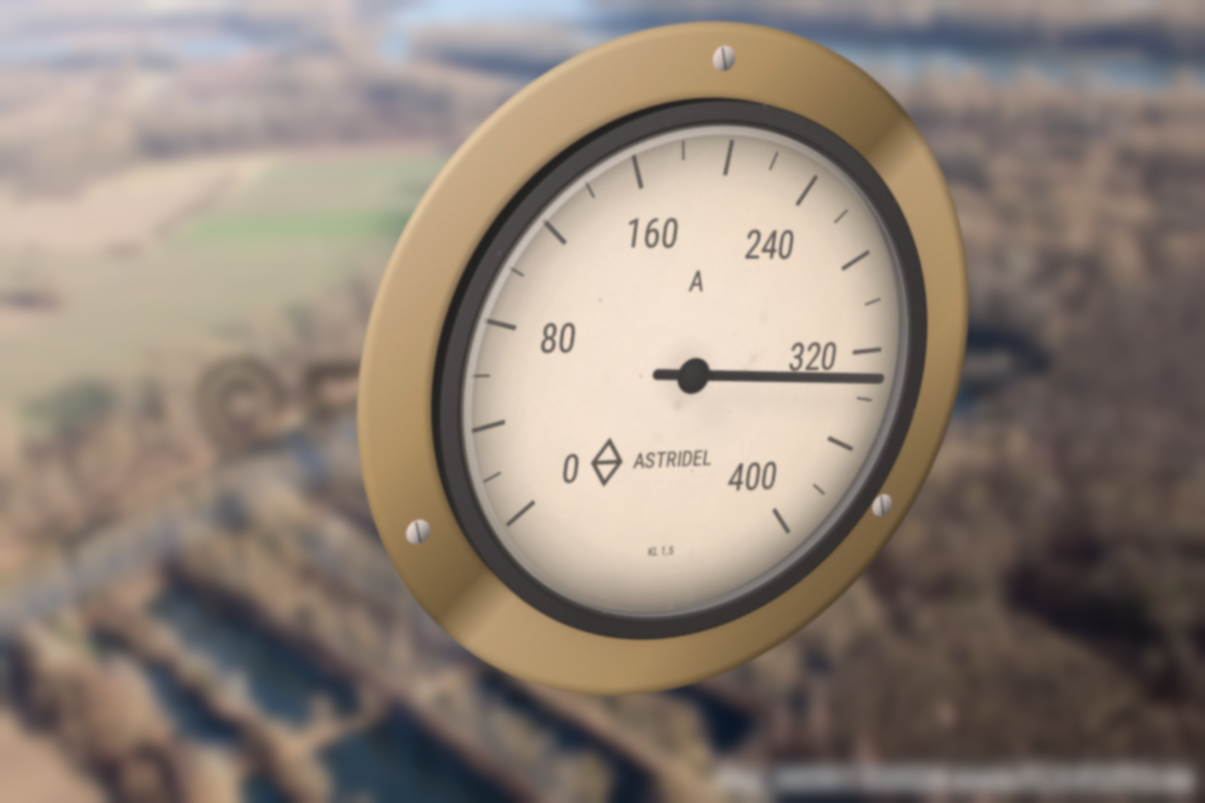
330 A
